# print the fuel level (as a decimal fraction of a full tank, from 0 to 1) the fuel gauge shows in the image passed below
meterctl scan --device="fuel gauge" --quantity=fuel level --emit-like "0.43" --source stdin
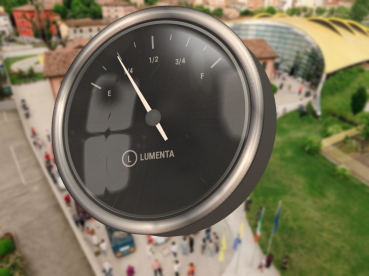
0.25
